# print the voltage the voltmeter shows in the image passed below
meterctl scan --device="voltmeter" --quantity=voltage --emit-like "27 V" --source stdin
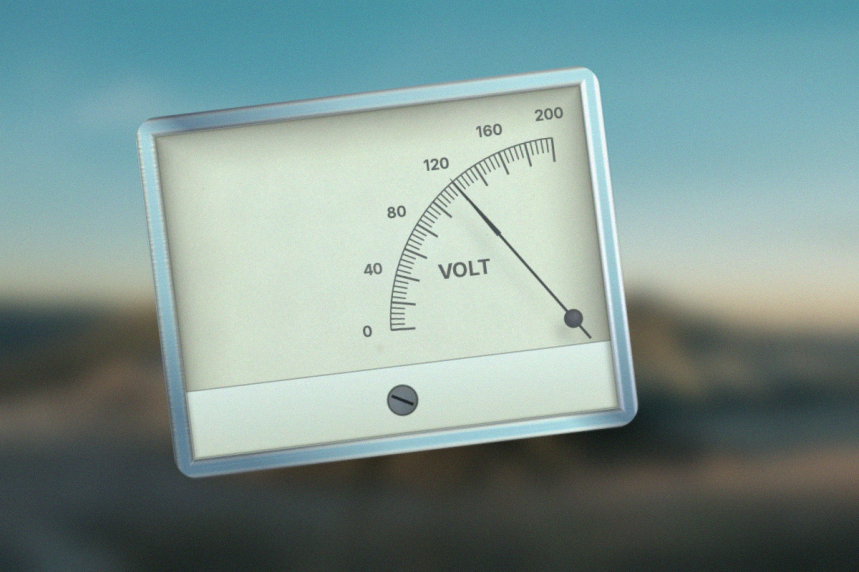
120 V
